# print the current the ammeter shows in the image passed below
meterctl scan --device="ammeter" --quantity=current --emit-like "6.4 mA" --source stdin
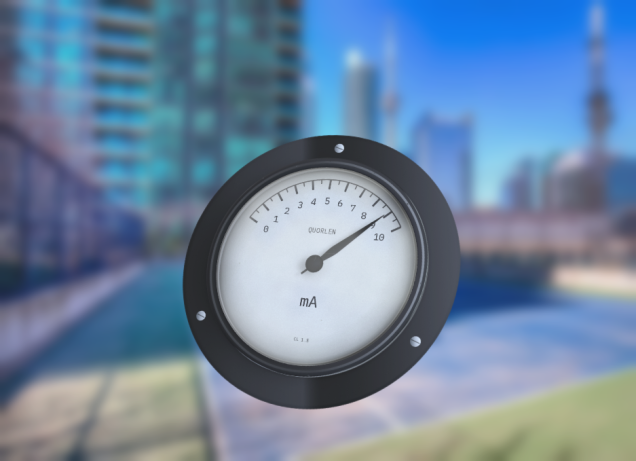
9 mA
